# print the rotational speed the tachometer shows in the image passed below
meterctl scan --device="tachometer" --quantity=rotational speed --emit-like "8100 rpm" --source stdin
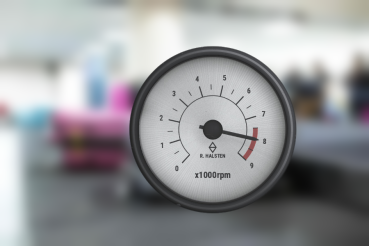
8000 rpm
